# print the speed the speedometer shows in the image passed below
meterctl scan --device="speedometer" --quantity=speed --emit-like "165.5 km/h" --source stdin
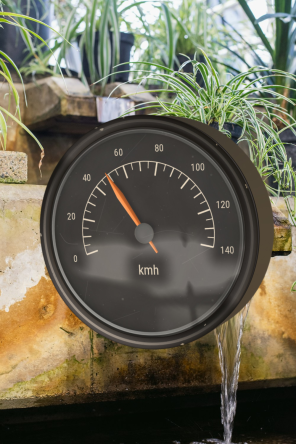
50 km/h
